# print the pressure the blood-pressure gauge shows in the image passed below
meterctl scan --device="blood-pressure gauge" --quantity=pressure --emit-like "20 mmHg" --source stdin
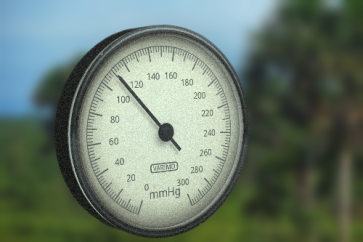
110 mmHg
